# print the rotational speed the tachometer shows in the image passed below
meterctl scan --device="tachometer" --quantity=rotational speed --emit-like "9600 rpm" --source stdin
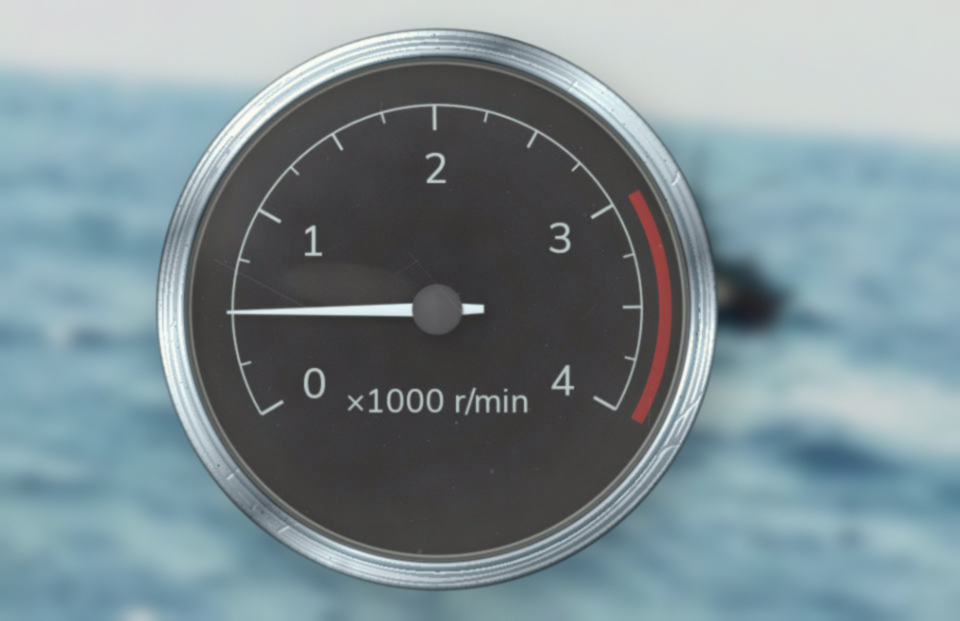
500 rpm
